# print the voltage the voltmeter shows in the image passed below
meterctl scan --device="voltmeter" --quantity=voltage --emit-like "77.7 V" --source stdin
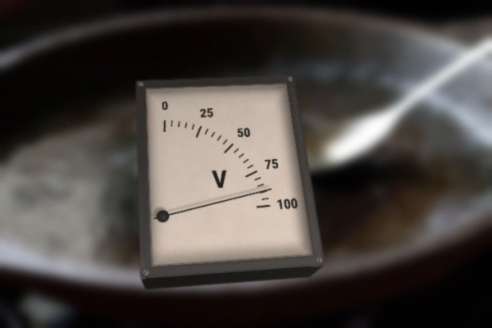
90 V
